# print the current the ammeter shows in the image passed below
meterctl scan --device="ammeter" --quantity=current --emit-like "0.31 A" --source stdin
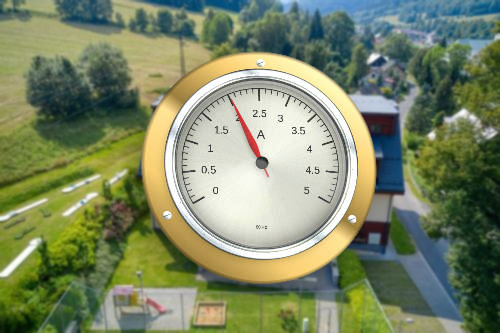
2 A
